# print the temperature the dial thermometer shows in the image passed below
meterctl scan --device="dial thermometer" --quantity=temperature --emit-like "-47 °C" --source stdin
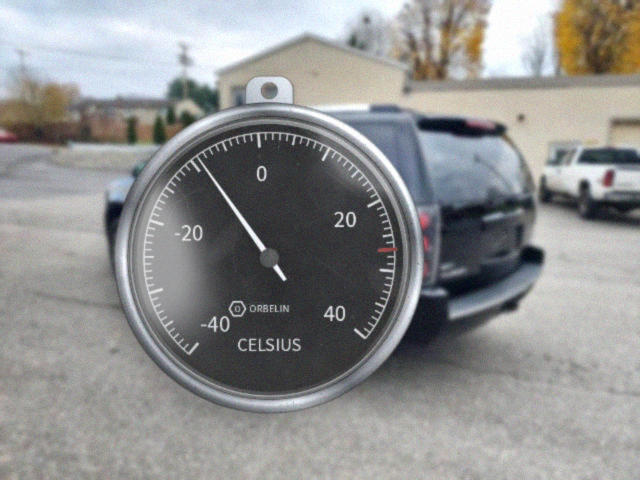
-9 °C
